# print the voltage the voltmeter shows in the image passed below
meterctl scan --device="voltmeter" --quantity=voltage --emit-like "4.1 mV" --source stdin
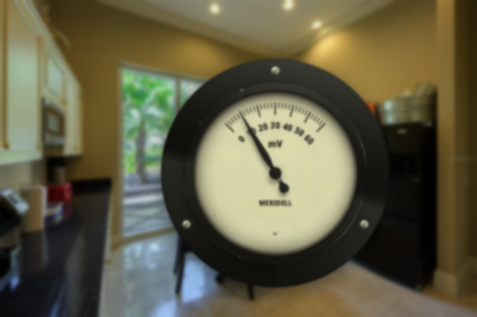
10 mV
